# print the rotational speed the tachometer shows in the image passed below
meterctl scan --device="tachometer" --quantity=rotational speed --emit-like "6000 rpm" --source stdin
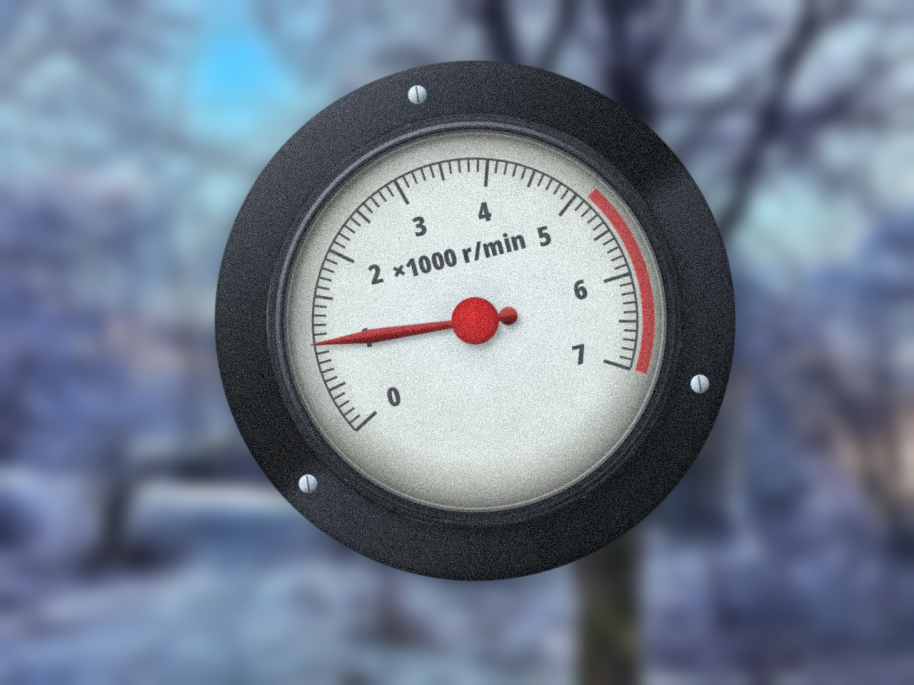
1000 rpm
